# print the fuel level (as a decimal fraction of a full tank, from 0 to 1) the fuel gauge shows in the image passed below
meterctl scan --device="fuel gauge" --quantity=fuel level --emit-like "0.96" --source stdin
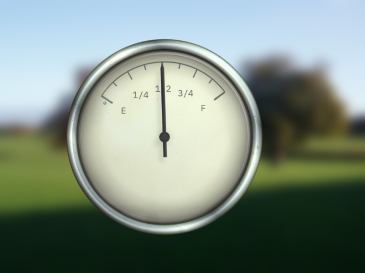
0.5
